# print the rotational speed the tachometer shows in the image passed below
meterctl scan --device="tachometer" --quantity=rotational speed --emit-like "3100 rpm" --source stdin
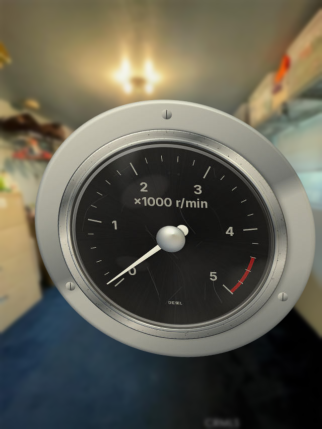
100 rpm
